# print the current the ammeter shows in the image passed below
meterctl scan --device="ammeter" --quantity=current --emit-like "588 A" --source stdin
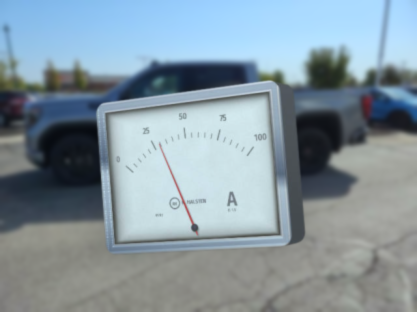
30 A
